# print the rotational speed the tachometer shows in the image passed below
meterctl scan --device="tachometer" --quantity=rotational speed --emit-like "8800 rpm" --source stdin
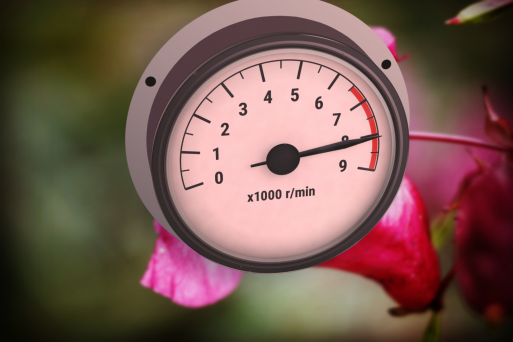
8000 rpm
